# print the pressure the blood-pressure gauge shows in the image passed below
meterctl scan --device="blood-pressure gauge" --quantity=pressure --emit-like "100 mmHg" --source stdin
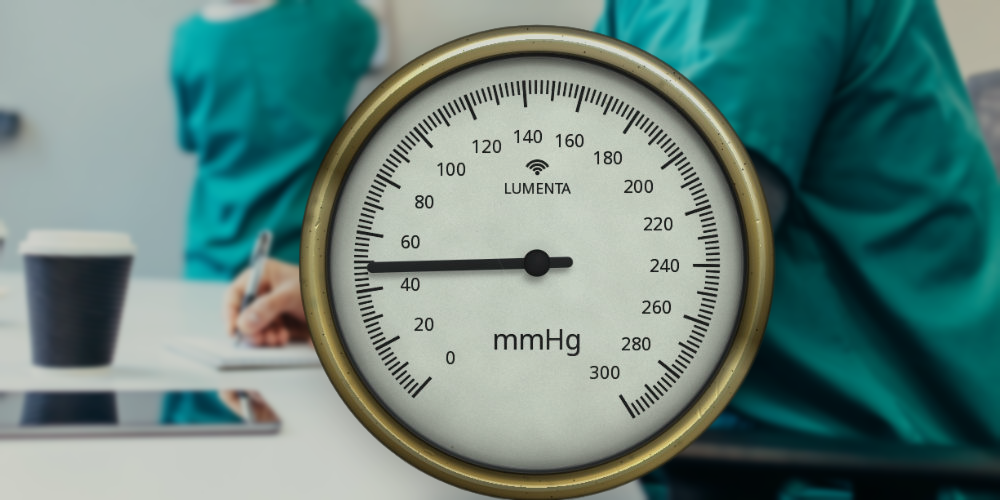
48 mmHg
